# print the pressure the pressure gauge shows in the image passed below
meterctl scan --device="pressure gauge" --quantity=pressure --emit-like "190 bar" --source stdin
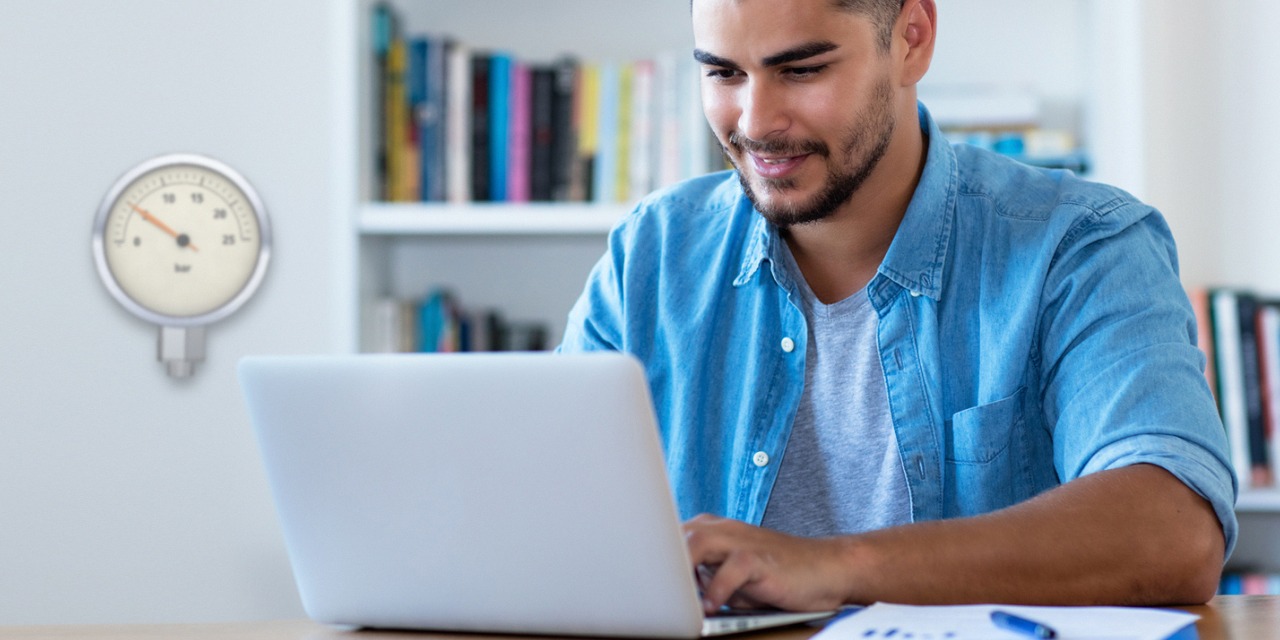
5 bar
